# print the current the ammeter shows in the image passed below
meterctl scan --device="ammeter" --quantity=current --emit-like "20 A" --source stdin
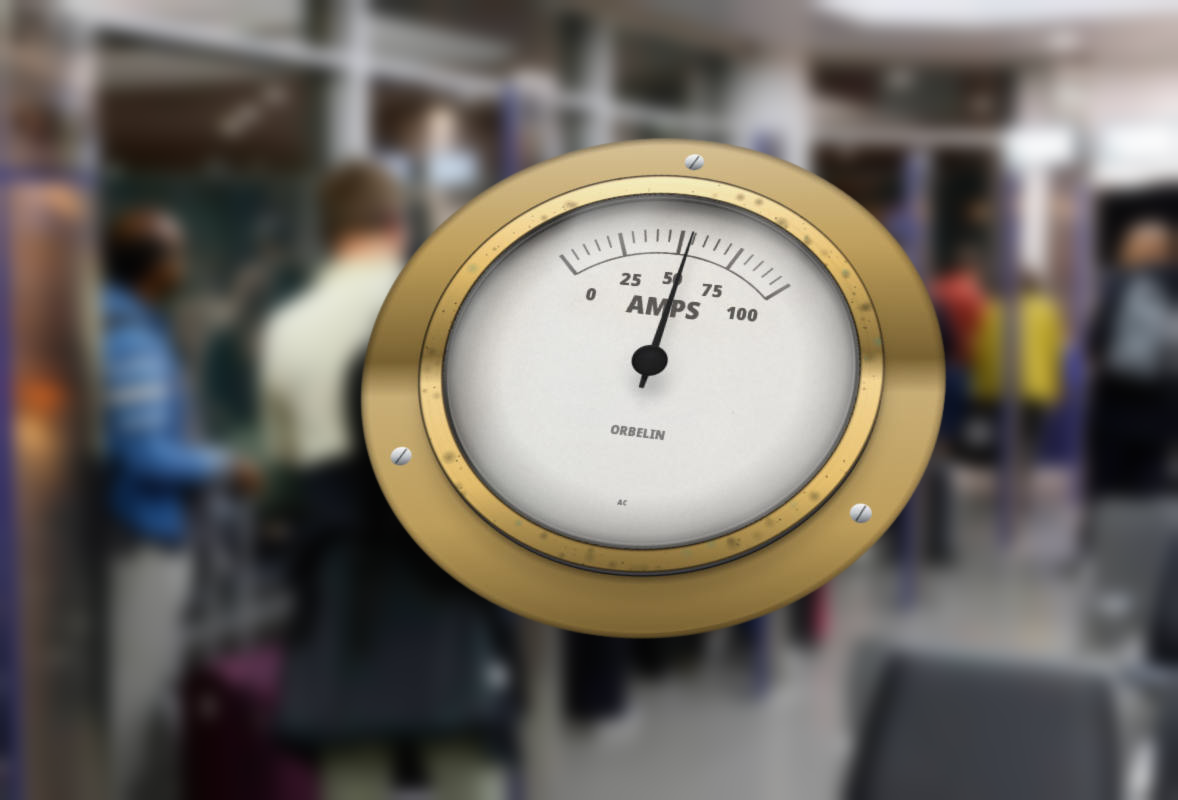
55 A
